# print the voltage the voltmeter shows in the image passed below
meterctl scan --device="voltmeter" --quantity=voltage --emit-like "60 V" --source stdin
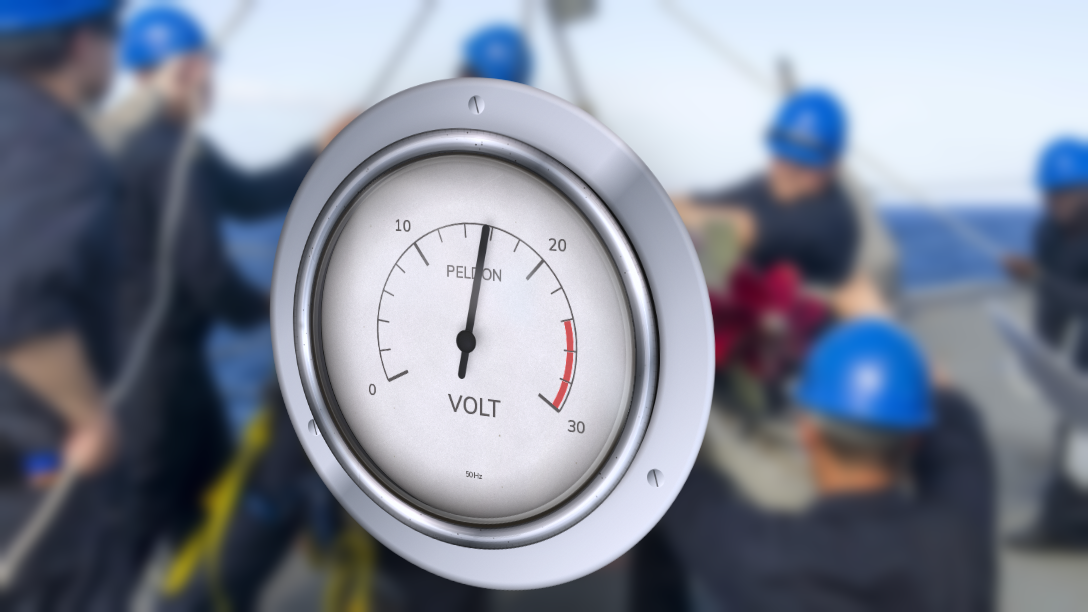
16 V
